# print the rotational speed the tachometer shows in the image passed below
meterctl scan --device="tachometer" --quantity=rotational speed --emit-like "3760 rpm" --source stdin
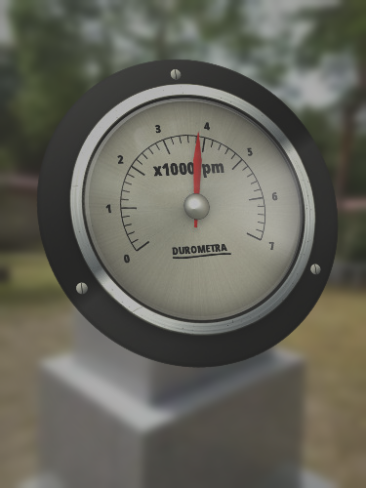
3800 rpm
